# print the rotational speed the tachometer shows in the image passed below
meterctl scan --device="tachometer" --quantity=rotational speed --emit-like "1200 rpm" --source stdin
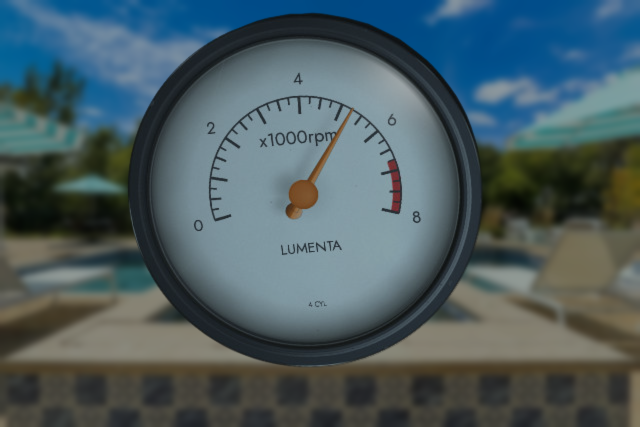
5250 rpm
